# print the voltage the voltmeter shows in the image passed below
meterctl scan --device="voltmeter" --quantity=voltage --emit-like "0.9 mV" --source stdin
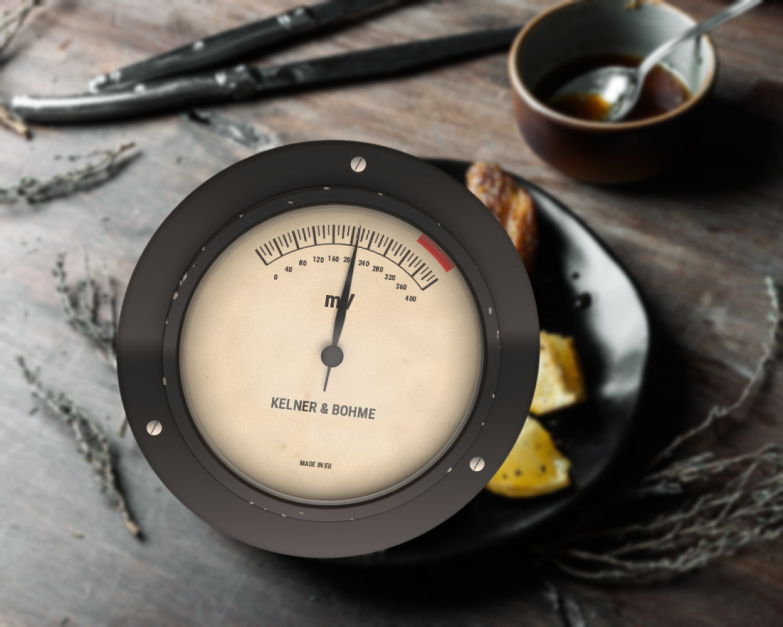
210 mV
